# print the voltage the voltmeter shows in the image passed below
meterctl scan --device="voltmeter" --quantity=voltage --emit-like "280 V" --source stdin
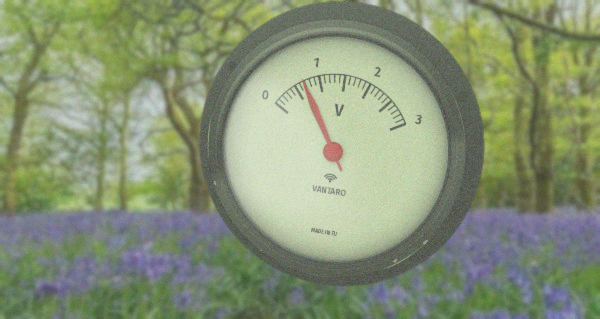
0.7 V
